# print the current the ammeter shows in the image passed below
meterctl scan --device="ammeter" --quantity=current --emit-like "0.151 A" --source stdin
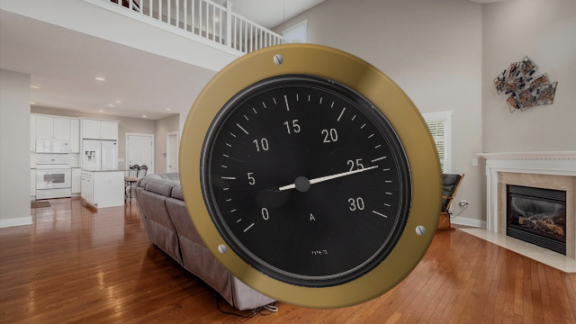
25.5 A
